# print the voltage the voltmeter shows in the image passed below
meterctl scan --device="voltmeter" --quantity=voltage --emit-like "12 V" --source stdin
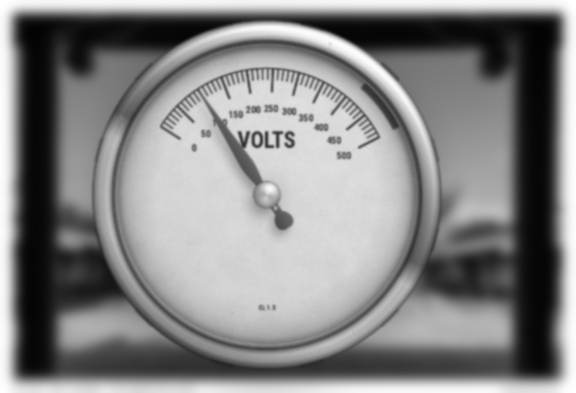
100 V
